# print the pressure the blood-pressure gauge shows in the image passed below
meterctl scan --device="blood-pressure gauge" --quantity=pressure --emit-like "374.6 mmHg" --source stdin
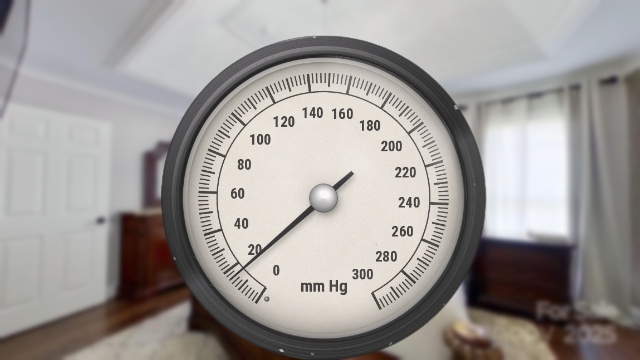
16 mmHg
